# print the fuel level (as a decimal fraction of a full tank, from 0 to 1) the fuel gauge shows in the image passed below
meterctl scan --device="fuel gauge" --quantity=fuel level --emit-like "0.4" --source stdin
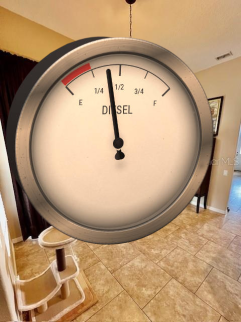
0.375
